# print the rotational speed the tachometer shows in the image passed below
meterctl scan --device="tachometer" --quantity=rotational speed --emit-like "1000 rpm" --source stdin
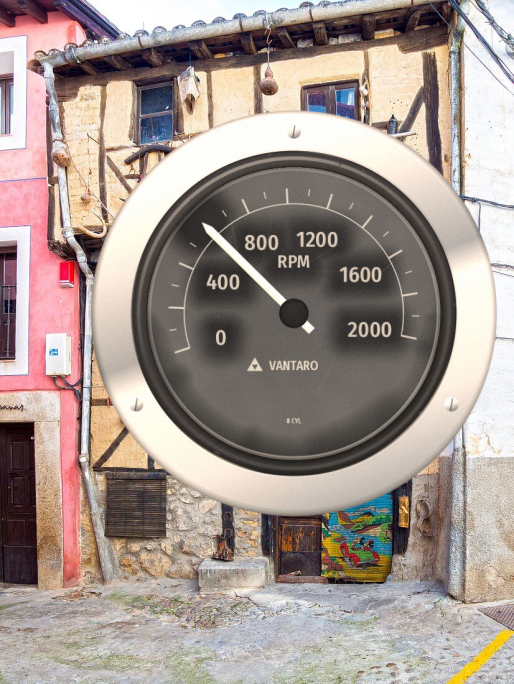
600 rpm
